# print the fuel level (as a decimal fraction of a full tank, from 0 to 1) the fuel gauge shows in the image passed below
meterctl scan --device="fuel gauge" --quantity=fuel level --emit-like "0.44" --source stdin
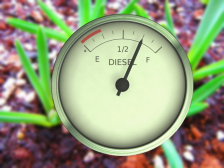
0.75
